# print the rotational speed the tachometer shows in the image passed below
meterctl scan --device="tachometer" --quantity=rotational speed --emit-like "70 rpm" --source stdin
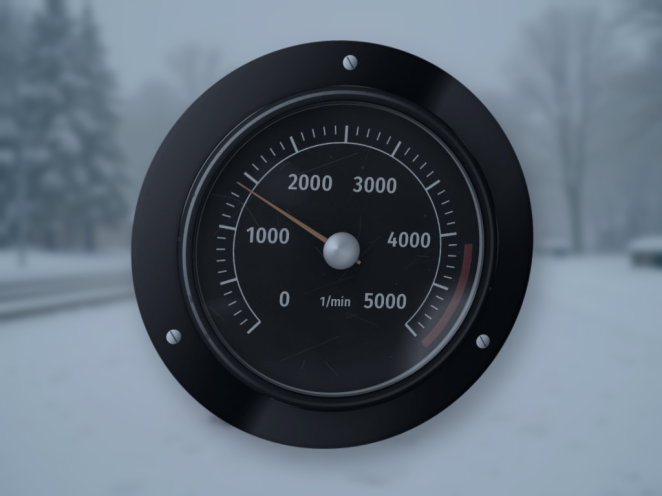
1400 rpm
